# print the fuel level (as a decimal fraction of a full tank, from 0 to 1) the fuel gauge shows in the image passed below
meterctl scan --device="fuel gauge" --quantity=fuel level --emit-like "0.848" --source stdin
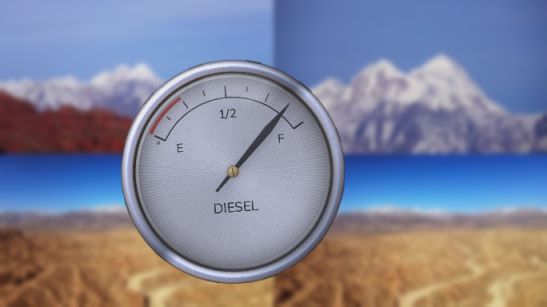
0.875
